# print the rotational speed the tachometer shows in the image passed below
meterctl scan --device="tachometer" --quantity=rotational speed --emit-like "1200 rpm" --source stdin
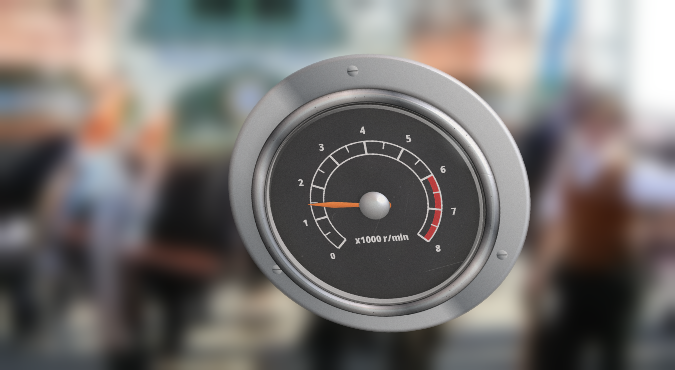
1500 rpm
